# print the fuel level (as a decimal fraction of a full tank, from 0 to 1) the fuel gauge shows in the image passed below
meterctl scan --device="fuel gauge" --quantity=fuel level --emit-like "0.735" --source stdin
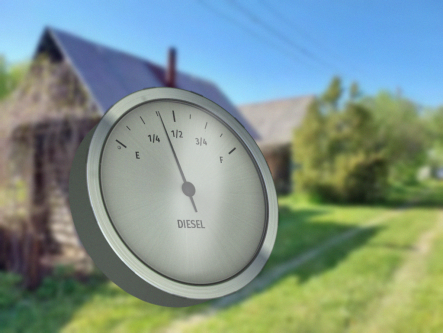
0.375
